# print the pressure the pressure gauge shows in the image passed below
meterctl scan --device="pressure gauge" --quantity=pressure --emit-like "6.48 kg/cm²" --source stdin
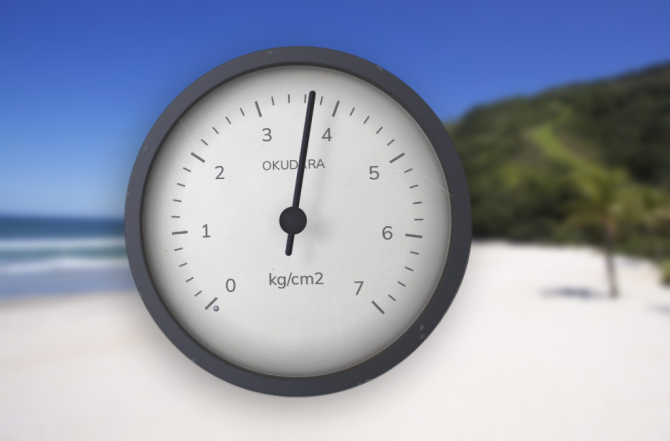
3.7 kg/cm²
